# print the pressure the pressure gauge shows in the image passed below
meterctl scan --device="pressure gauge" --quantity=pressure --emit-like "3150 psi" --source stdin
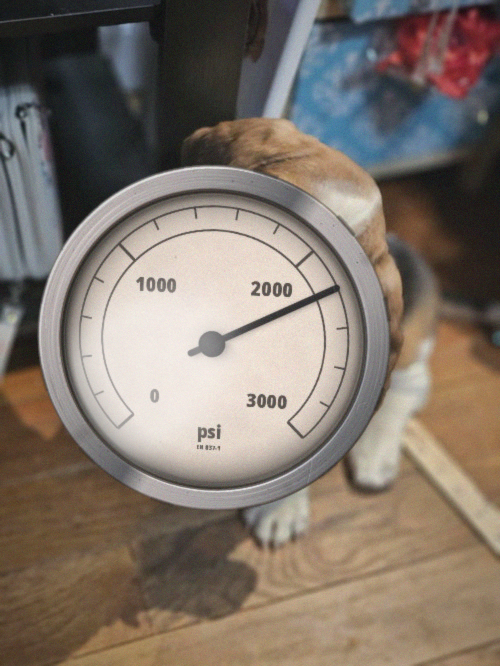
2200 psi
